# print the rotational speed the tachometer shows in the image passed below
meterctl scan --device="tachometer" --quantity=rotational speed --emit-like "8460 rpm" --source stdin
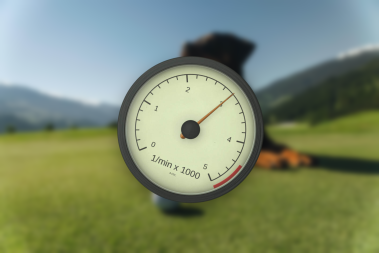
3000 rpm
